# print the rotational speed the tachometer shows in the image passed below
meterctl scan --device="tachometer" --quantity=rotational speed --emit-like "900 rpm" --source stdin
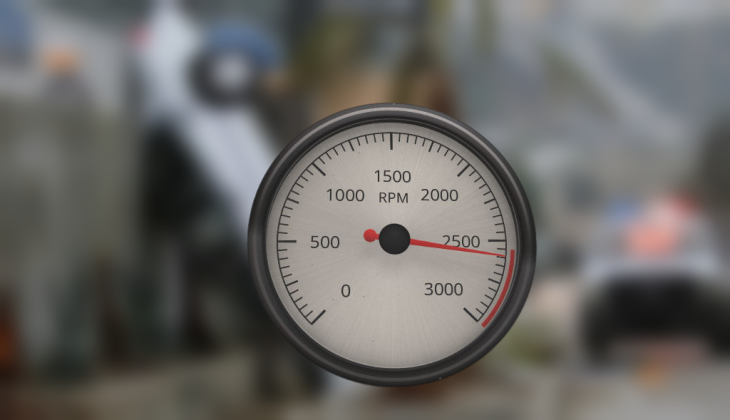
2600 rpm
